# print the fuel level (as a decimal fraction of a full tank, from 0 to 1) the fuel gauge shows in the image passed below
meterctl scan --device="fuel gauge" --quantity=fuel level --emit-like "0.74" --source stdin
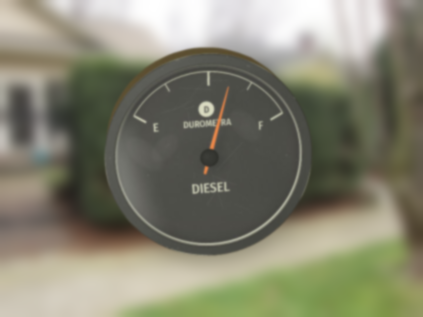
0.625
